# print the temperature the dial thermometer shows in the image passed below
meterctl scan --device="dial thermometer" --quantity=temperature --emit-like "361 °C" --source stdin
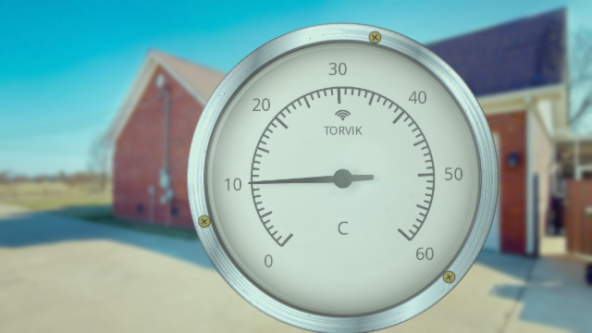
10 °C
